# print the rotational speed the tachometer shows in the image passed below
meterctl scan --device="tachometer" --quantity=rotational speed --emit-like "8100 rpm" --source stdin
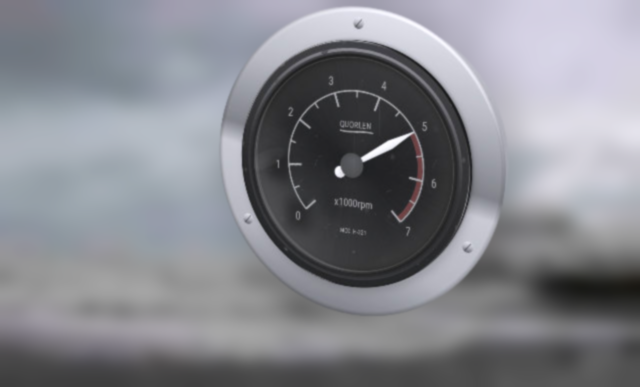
5000 rpm
